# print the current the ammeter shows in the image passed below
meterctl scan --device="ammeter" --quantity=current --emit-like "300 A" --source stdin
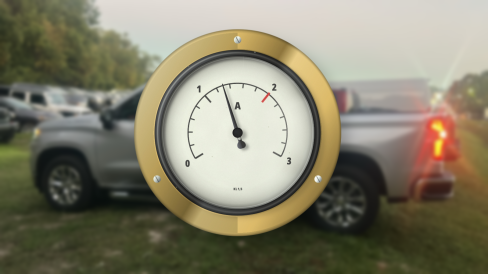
1.3 A
